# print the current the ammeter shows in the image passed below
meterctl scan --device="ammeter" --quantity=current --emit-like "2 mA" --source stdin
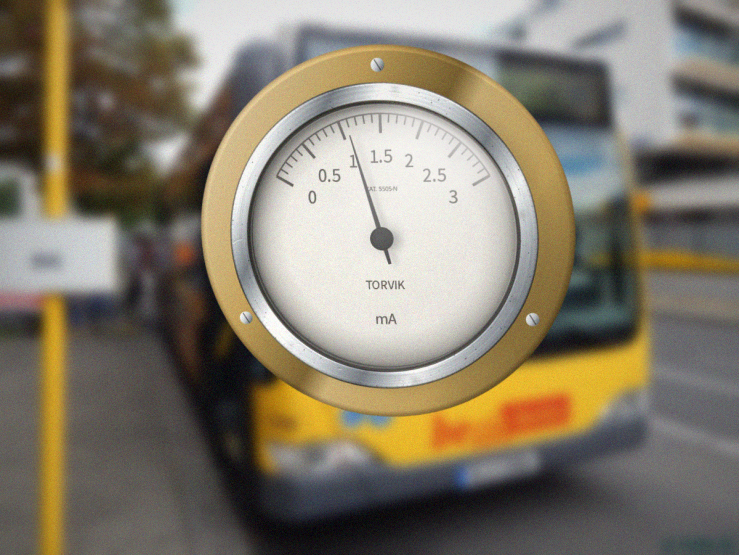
1.1 mA
